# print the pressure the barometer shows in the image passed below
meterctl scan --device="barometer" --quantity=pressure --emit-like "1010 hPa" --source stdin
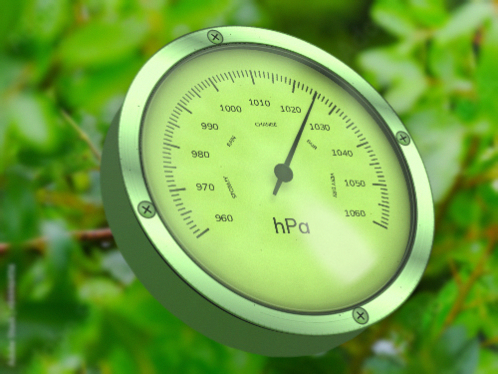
1025 hPa
